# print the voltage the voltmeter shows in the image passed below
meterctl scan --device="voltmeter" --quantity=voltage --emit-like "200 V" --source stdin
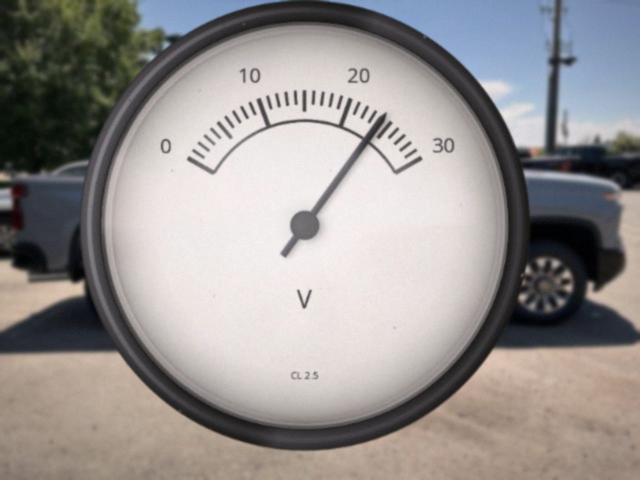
24 V
